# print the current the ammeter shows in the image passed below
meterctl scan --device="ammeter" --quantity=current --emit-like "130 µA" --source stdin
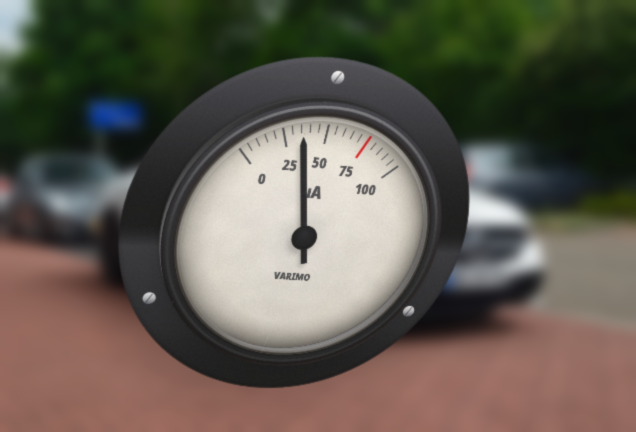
35 µA
